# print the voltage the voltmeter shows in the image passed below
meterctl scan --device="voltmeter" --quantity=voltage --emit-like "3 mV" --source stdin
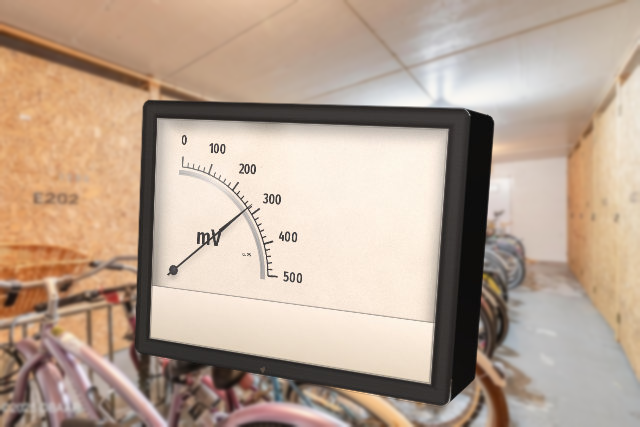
280 mV
